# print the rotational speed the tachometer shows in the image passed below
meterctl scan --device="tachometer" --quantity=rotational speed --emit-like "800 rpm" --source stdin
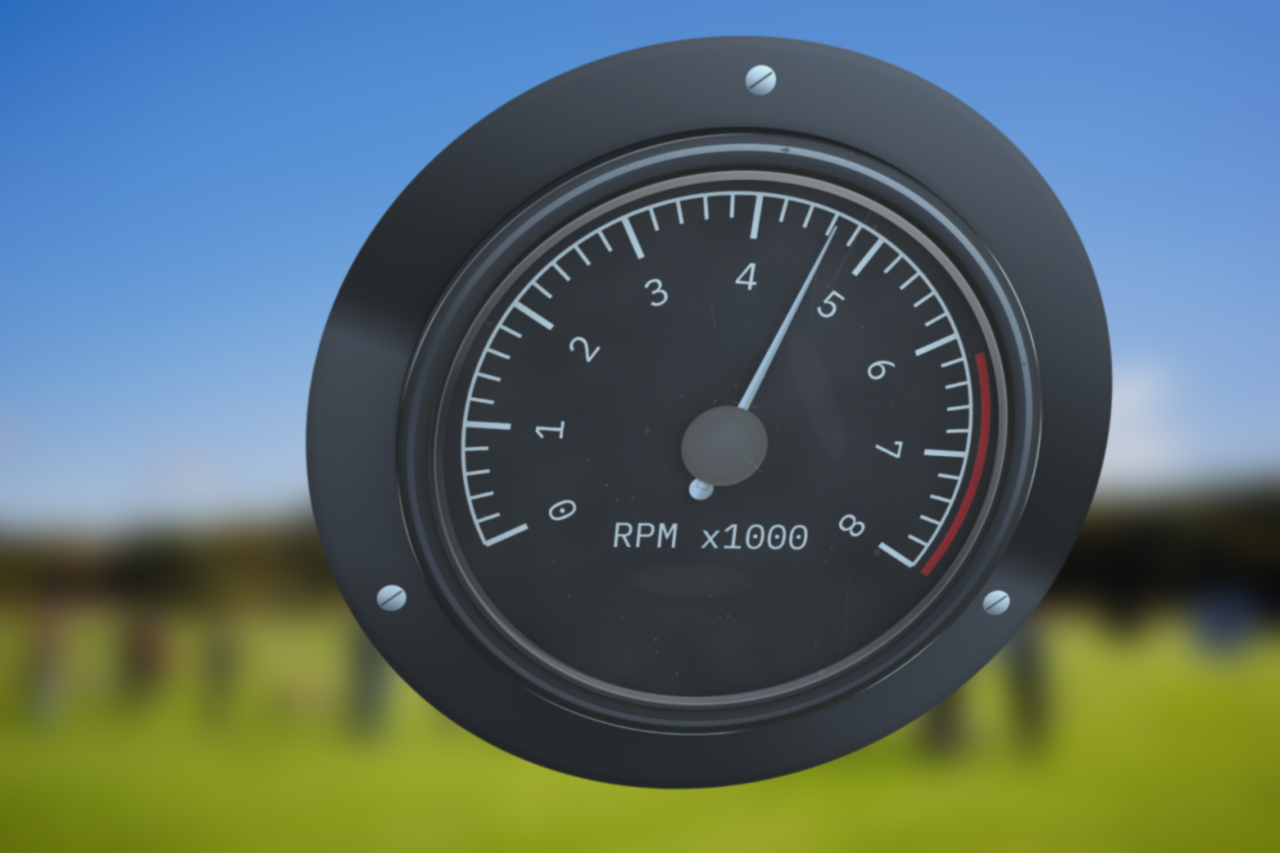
4600 rpm
